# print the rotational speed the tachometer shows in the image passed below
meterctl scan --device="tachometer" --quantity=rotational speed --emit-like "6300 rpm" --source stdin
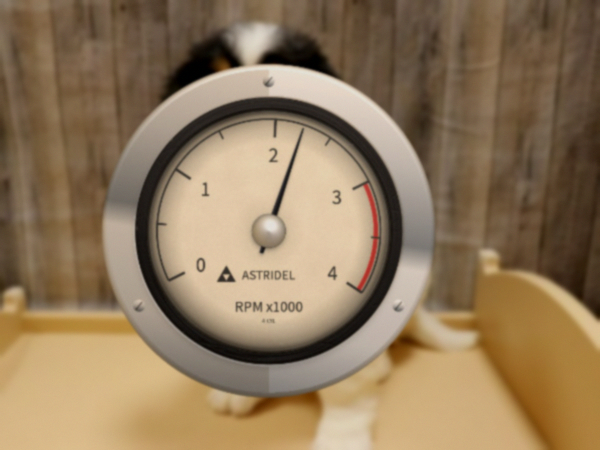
2250 rpm
